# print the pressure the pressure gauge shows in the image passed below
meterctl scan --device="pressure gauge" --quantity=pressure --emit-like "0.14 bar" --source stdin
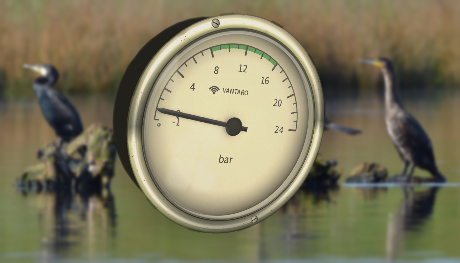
0 bar
